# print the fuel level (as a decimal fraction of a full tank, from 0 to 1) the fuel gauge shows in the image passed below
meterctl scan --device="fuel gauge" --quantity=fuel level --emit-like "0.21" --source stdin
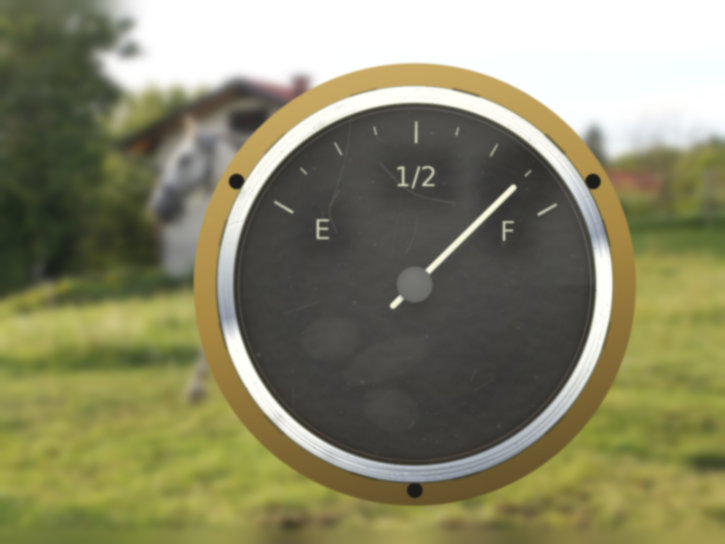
0.875
